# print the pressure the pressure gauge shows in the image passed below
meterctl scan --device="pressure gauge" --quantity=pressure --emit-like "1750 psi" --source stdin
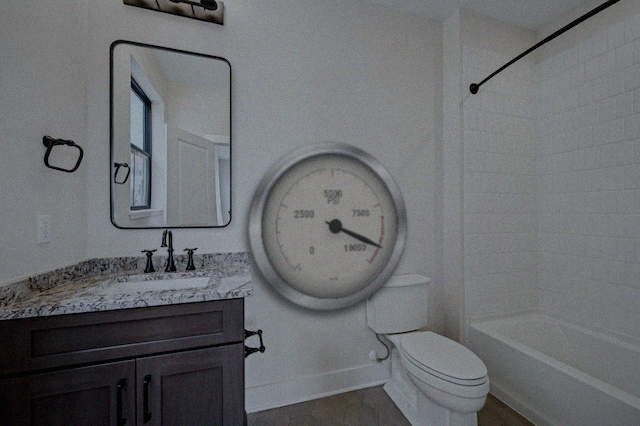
9250 psi
